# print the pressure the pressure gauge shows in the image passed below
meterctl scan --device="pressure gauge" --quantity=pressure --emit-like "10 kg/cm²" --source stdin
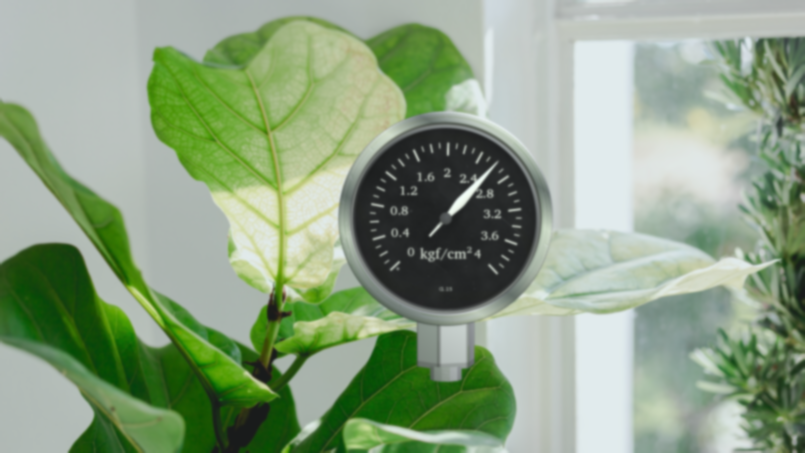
2.6 kg/cm²
